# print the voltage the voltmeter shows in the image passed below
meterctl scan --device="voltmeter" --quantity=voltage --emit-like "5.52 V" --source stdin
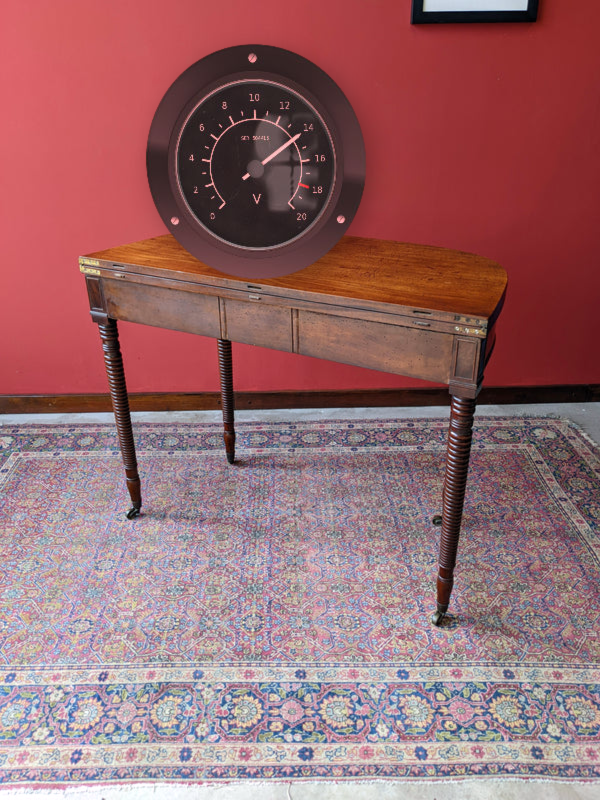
14 V
